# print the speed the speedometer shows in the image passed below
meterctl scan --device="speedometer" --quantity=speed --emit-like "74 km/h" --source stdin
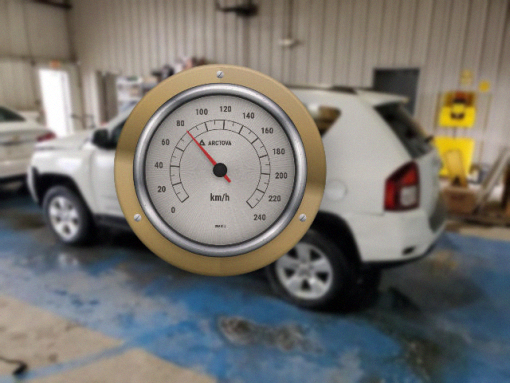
80 km/h
